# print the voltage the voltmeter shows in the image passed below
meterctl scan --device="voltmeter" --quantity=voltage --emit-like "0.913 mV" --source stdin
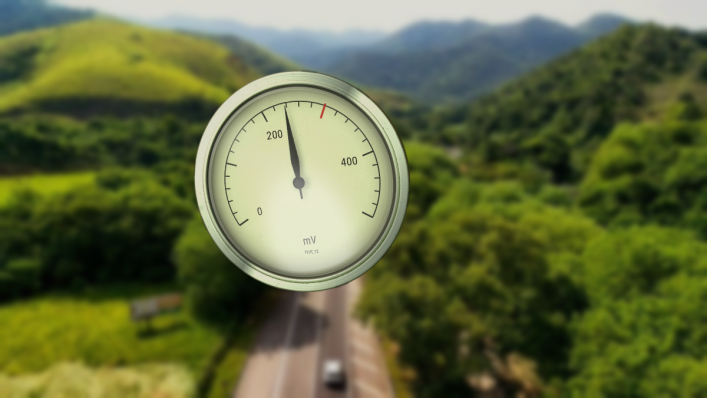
240 mV
